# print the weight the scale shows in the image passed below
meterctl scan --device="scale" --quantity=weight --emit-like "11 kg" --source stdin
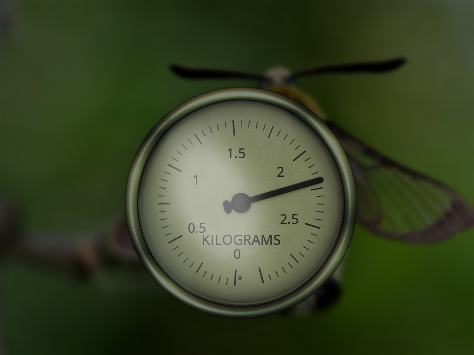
2.2 kg
